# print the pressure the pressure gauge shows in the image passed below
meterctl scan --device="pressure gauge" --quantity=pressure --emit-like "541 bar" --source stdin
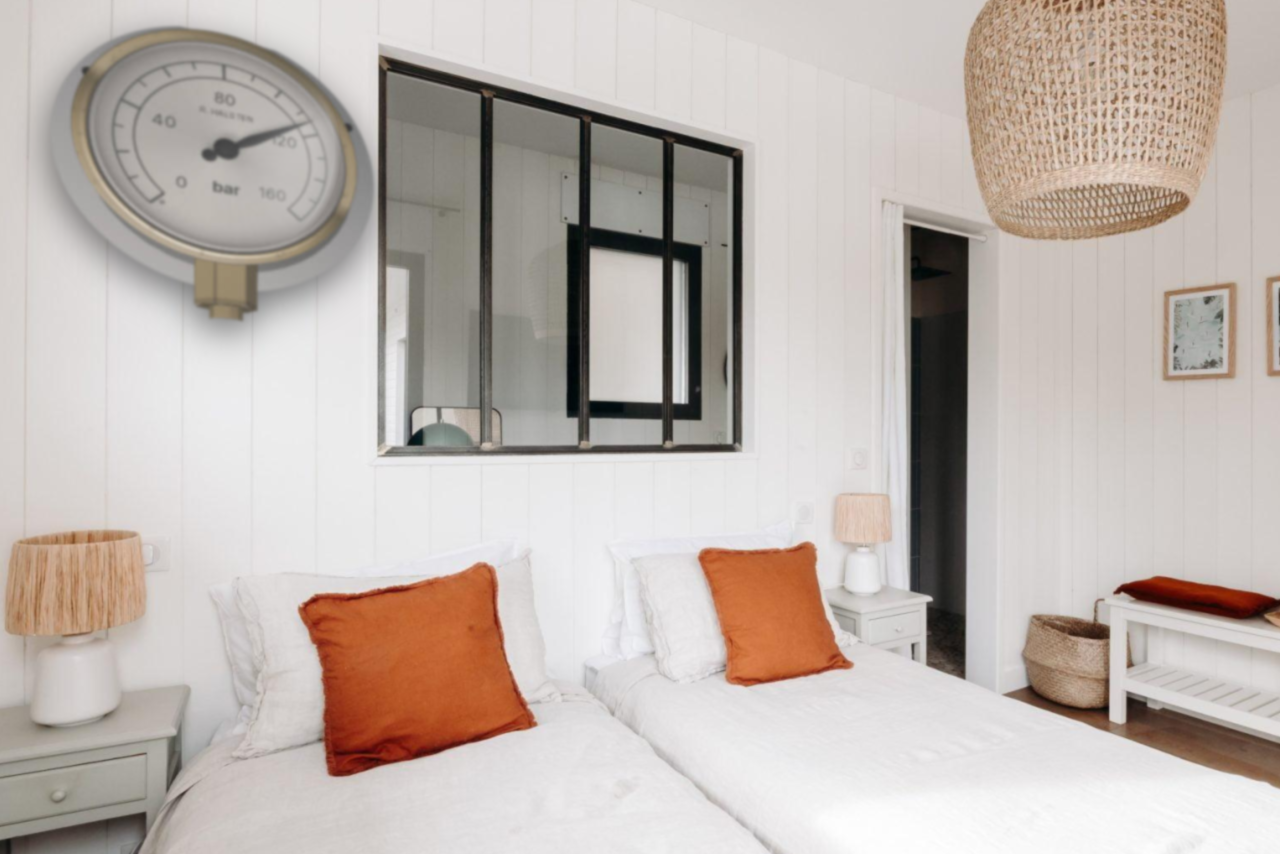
115 bar
